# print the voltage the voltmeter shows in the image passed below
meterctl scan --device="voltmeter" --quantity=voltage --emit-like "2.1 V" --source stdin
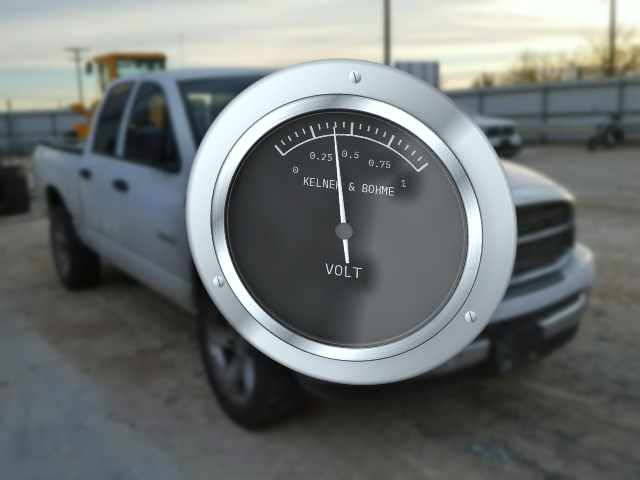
0.4 V
